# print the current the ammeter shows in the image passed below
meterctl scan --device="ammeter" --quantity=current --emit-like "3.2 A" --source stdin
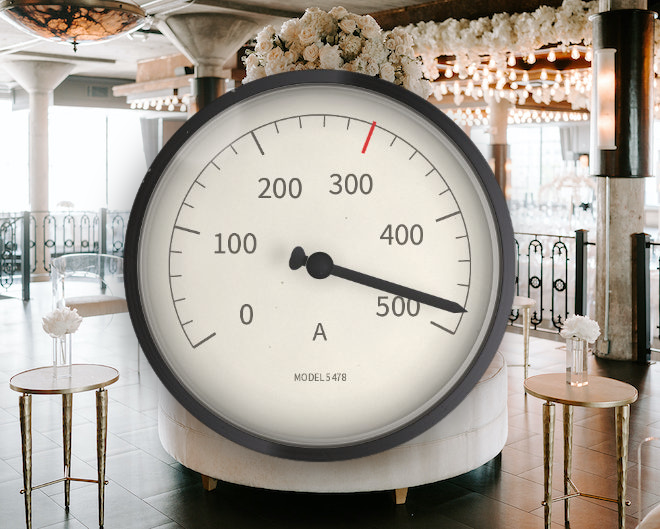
480 A
